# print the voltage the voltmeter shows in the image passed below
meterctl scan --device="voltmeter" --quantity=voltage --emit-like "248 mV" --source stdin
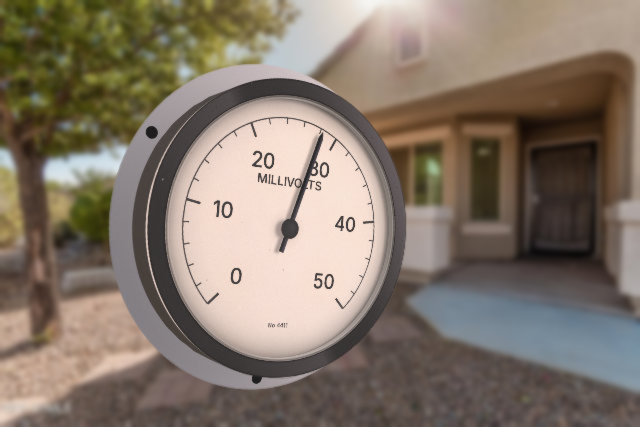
28 mV
